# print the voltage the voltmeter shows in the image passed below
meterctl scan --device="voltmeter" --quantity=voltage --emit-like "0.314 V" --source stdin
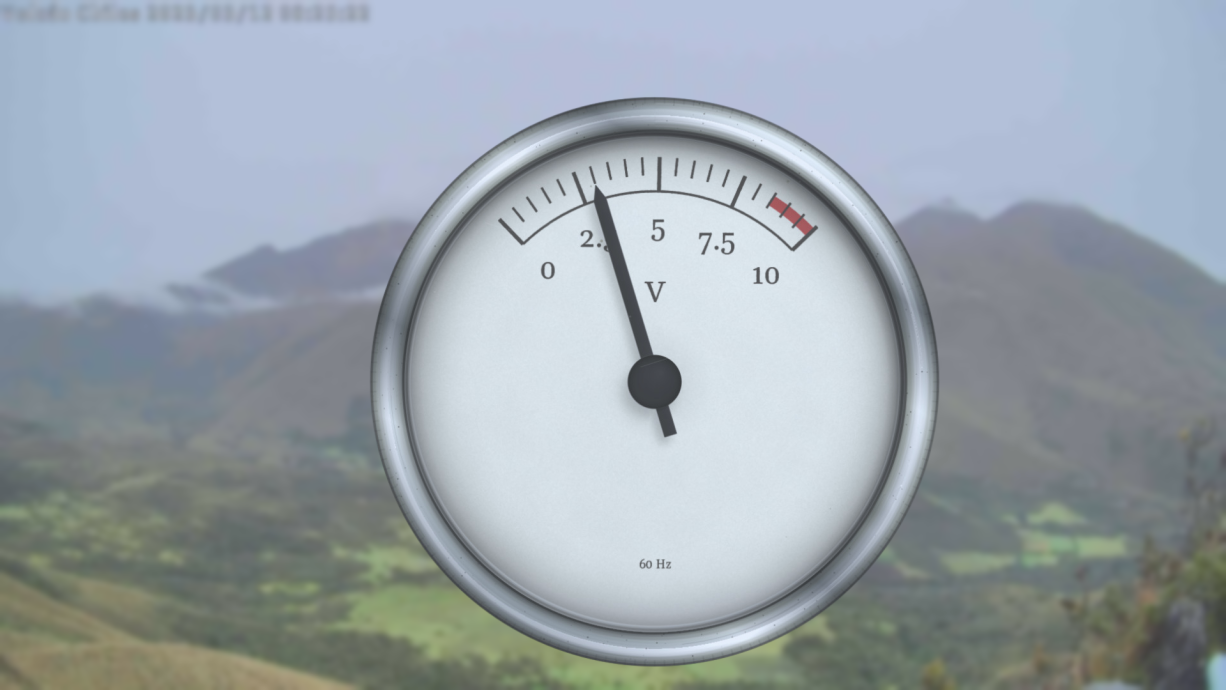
3 V
